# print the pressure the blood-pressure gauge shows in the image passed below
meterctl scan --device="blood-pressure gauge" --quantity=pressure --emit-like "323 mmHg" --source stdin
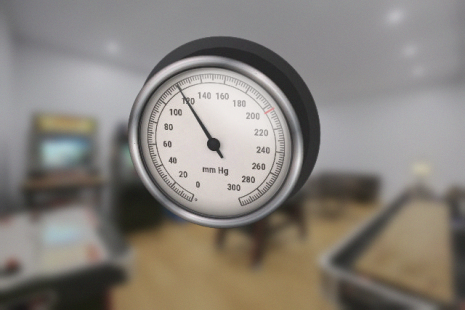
120 mmHg
